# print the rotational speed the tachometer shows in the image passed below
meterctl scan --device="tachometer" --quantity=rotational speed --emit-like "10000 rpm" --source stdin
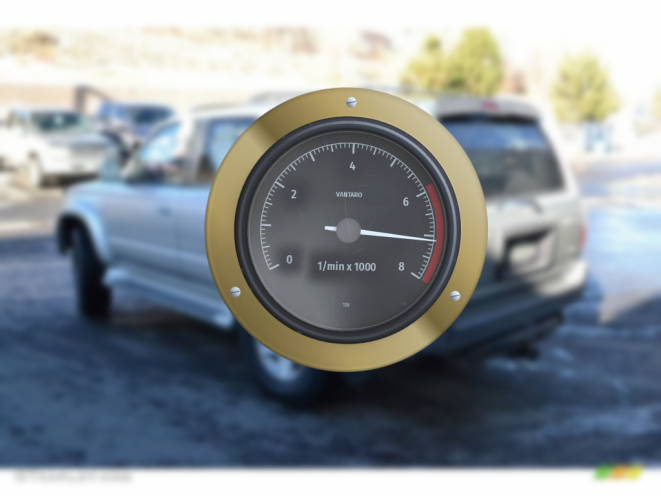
7100 rpm
